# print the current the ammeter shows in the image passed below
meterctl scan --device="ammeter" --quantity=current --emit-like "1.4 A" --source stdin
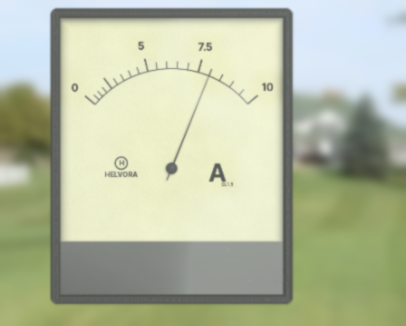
8 A
